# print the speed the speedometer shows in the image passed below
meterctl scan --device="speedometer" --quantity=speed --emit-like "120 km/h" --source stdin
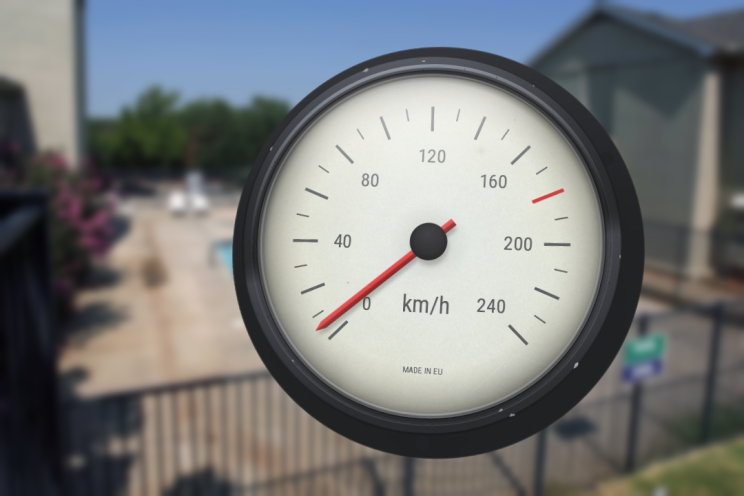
5 km/h
